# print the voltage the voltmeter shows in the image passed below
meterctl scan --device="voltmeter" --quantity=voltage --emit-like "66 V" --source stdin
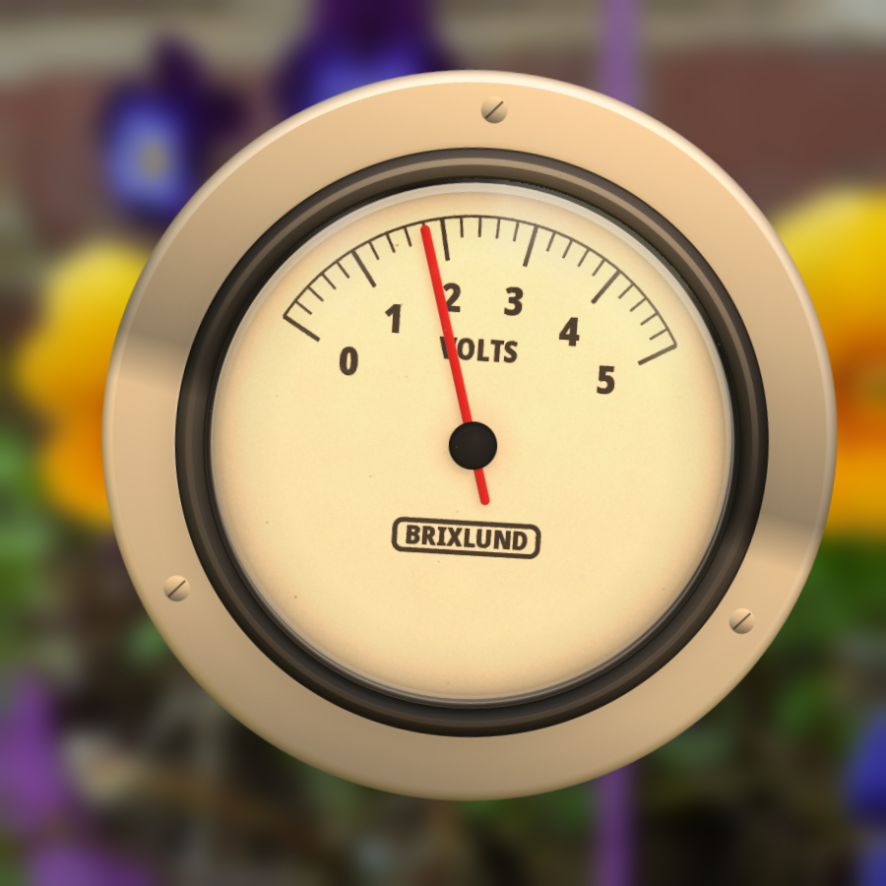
1.8 V
